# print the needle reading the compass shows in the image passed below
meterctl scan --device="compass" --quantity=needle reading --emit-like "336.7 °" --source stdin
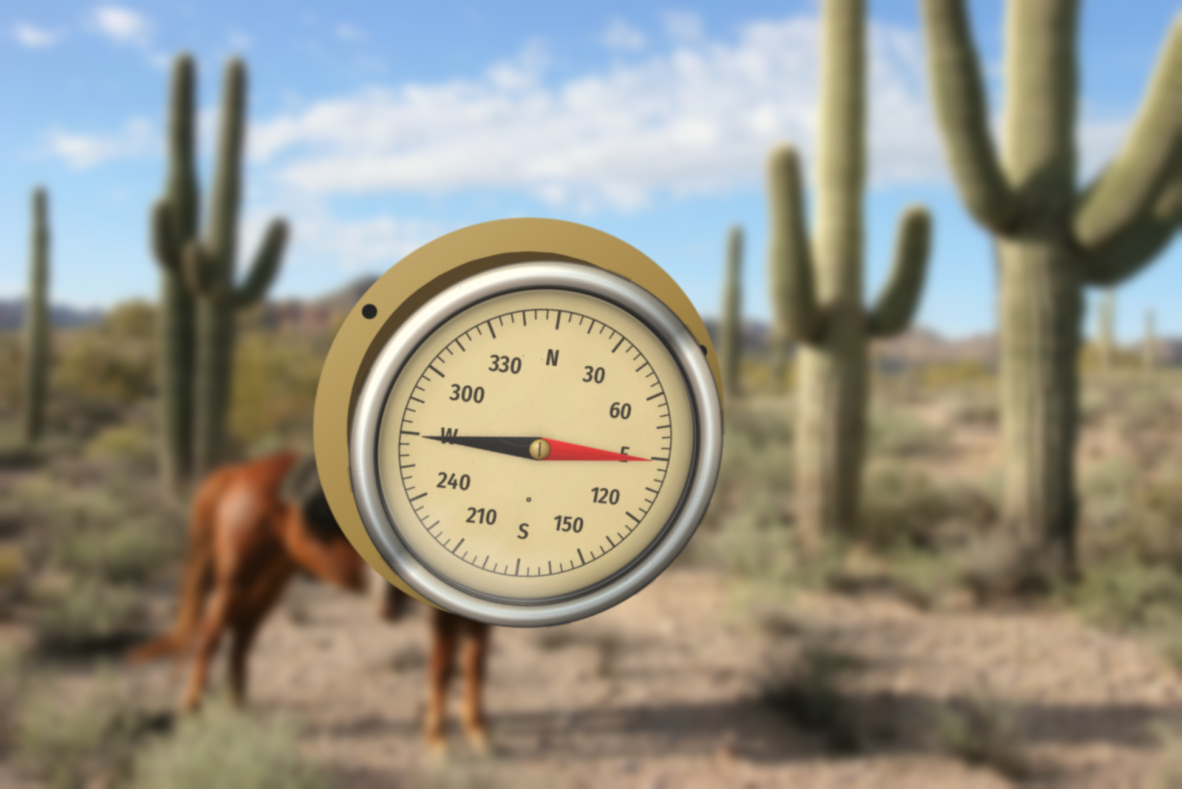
90 °
